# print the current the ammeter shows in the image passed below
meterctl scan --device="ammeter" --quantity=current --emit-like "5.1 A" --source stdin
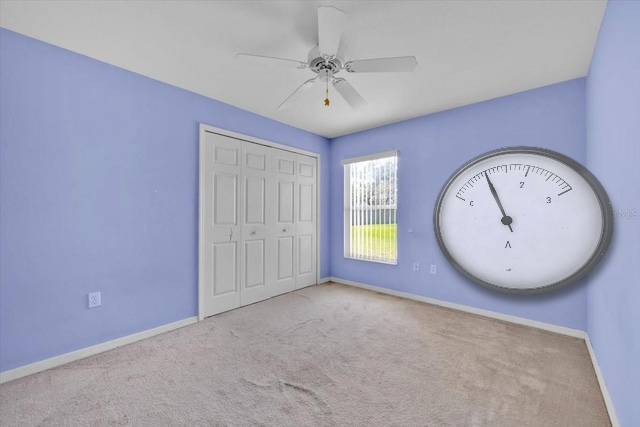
1 A
